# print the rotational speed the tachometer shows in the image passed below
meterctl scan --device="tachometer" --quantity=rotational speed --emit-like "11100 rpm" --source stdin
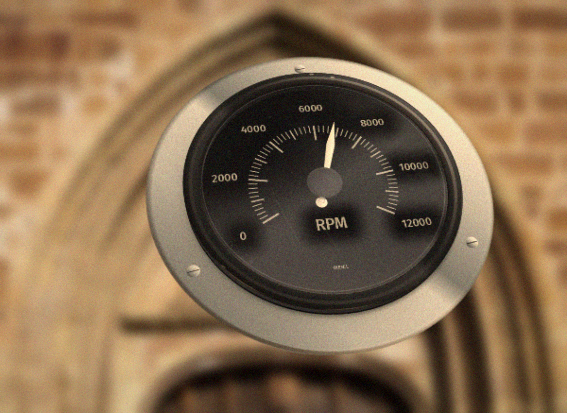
6800 rpm
